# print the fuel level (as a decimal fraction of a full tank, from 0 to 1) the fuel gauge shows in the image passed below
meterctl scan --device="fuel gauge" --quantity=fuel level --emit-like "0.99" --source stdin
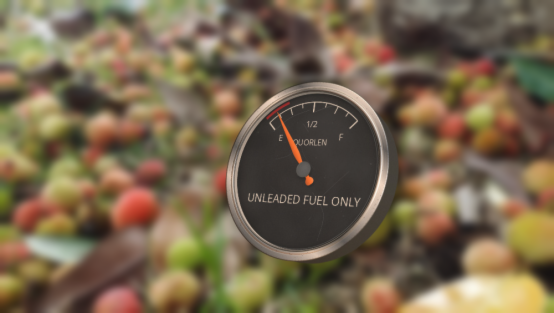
0.125
